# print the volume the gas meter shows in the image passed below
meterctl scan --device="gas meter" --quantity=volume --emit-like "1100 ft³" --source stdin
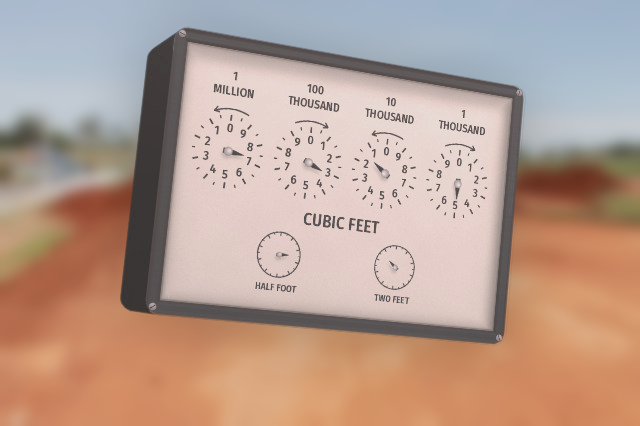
731500 ft³
